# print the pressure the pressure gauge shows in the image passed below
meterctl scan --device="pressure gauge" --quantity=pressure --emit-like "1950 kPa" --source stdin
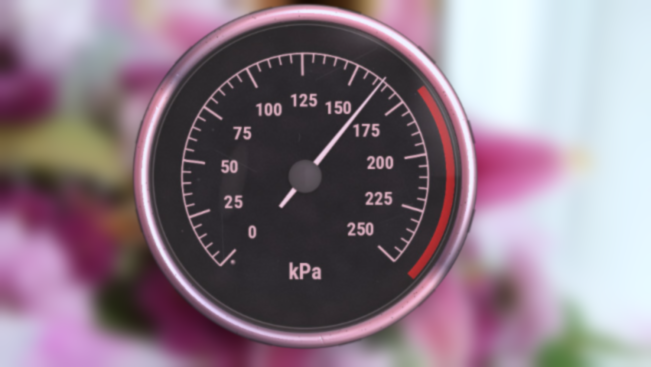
162.5 kPa
